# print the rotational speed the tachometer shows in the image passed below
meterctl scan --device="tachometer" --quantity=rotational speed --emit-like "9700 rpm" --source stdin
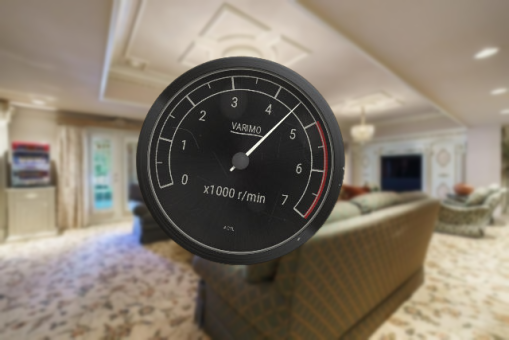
4500 rpm
